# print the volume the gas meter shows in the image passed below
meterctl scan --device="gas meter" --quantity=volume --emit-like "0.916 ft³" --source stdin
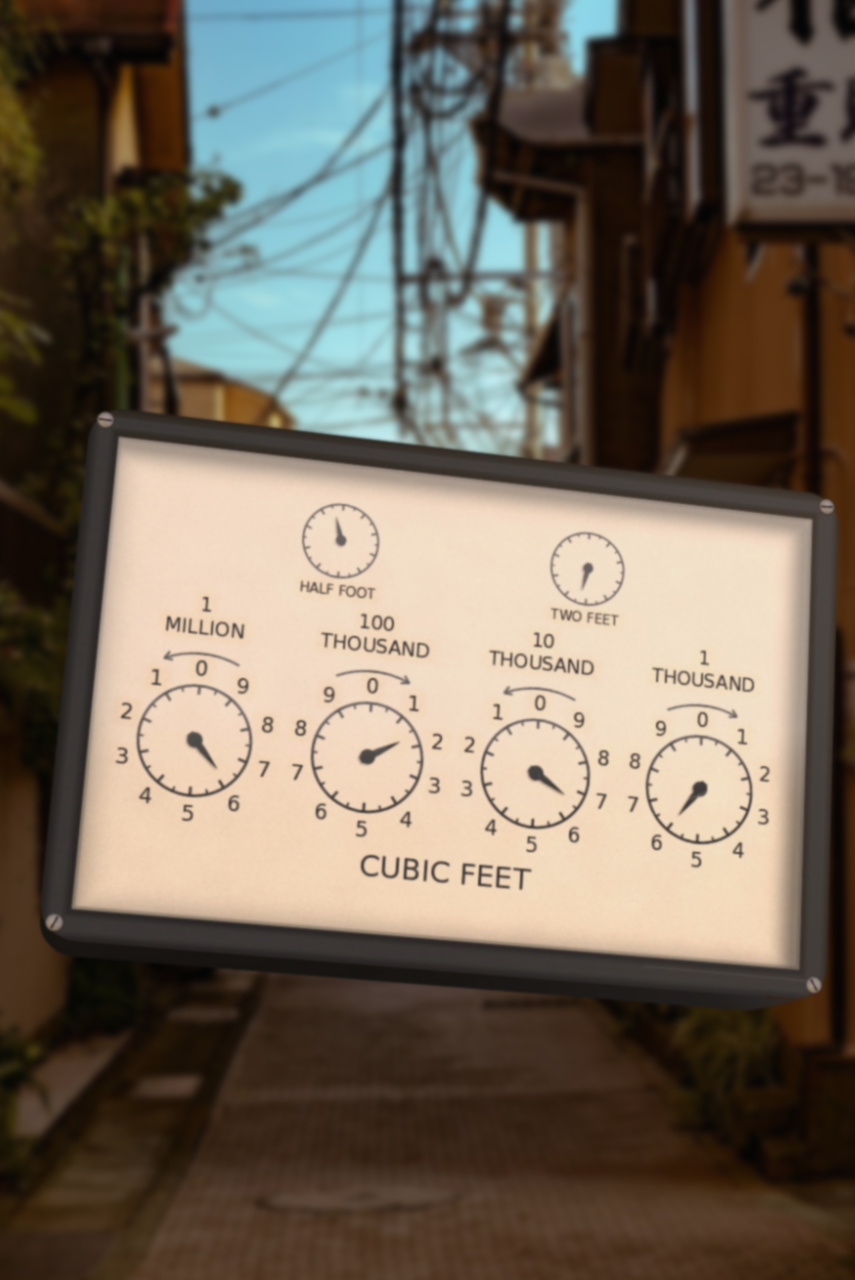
616600 ft³
